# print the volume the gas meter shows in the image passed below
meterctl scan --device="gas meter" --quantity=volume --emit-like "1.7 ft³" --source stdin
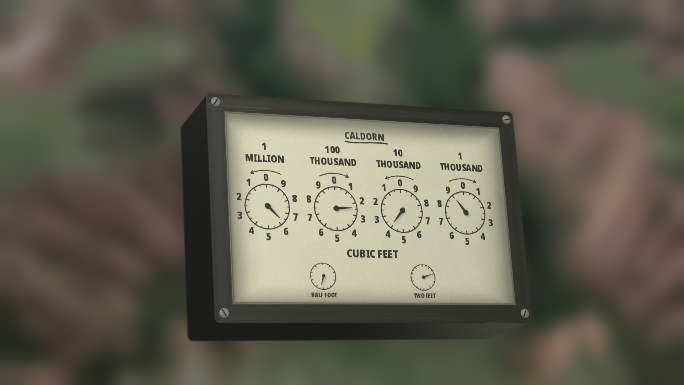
623900 ft³
